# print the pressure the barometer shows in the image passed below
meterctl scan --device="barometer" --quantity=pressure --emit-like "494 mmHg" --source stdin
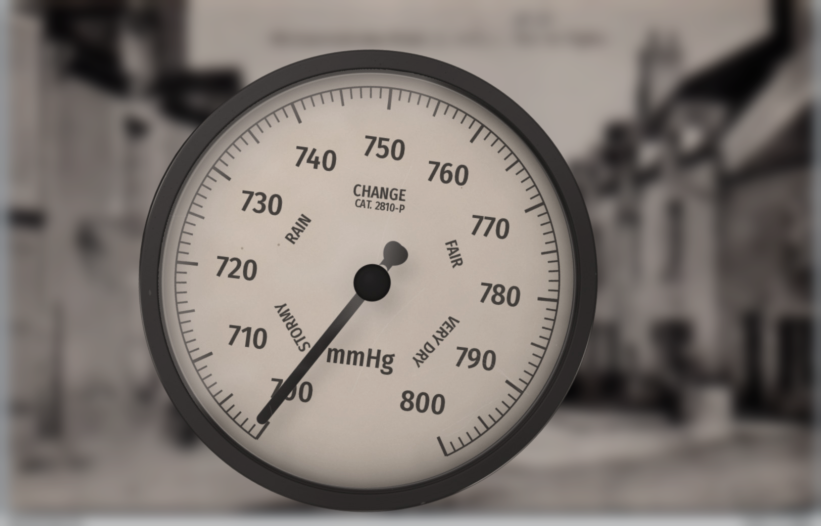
701 mmHg
